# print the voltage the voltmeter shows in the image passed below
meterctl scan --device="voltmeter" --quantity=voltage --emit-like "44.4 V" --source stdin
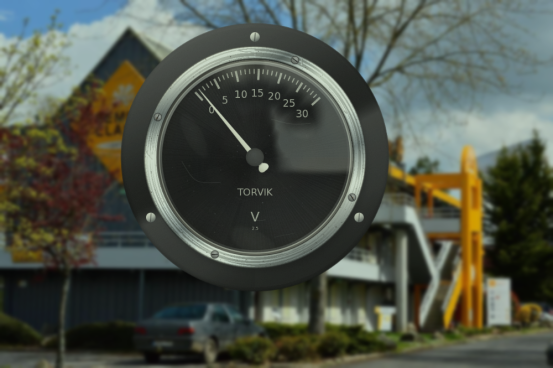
1 V
